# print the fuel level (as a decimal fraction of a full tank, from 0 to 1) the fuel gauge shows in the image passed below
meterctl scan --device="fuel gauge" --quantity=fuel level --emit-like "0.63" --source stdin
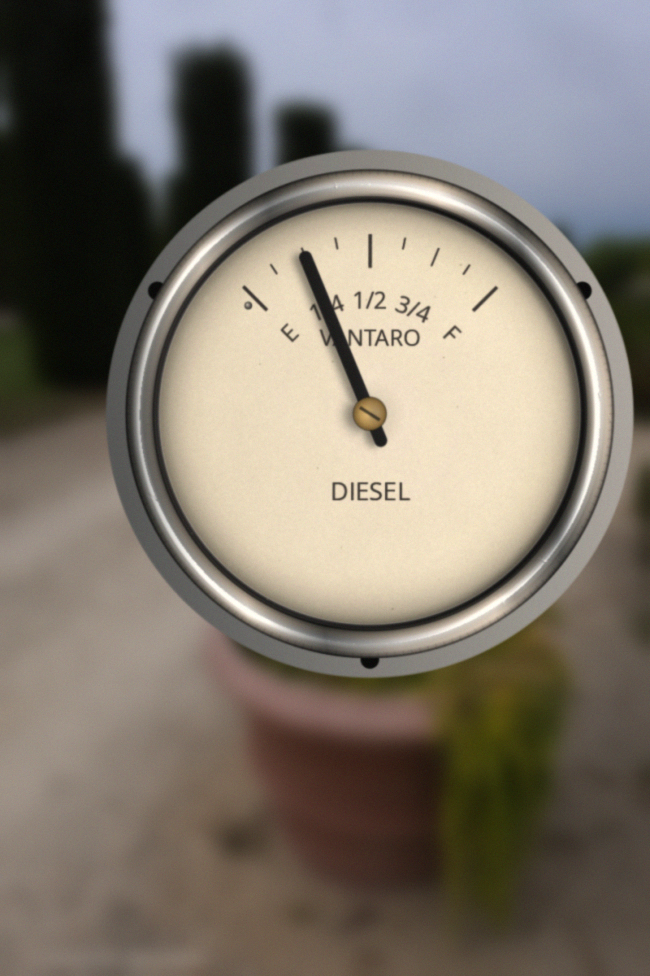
0.25
